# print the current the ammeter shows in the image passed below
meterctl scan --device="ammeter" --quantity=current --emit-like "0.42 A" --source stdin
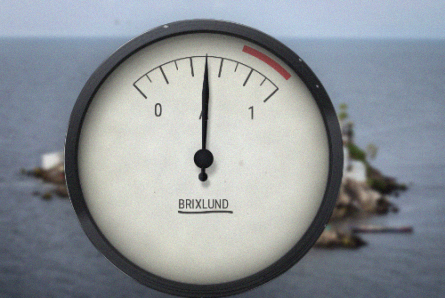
0.5 A
